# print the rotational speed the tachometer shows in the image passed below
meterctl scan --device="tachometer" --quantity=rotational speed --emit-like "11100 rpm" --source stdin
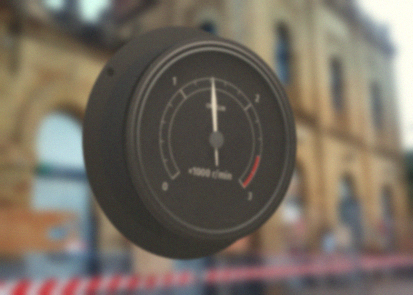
1400 rpm
